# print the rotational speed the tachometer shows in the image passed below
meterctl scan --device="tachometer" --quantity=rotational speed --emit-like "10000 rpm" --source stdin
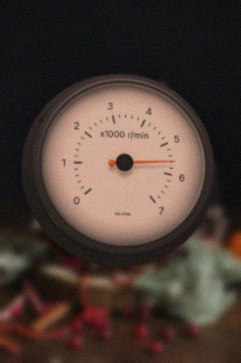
5600 rpm
